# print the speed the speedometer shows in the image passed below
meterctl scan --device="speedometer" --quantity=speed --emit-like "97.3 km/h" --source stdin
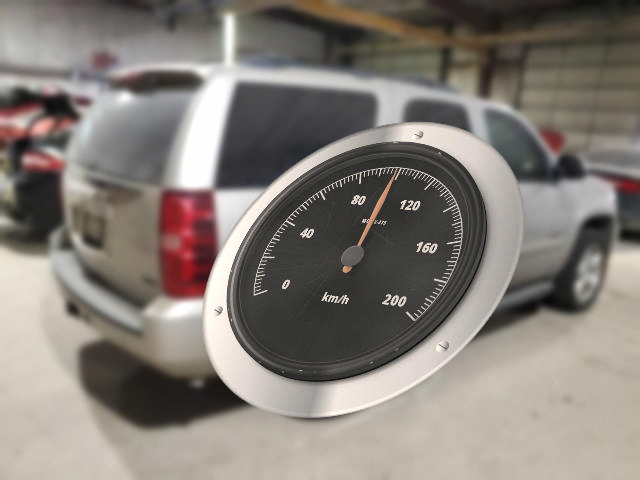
100 km/h
